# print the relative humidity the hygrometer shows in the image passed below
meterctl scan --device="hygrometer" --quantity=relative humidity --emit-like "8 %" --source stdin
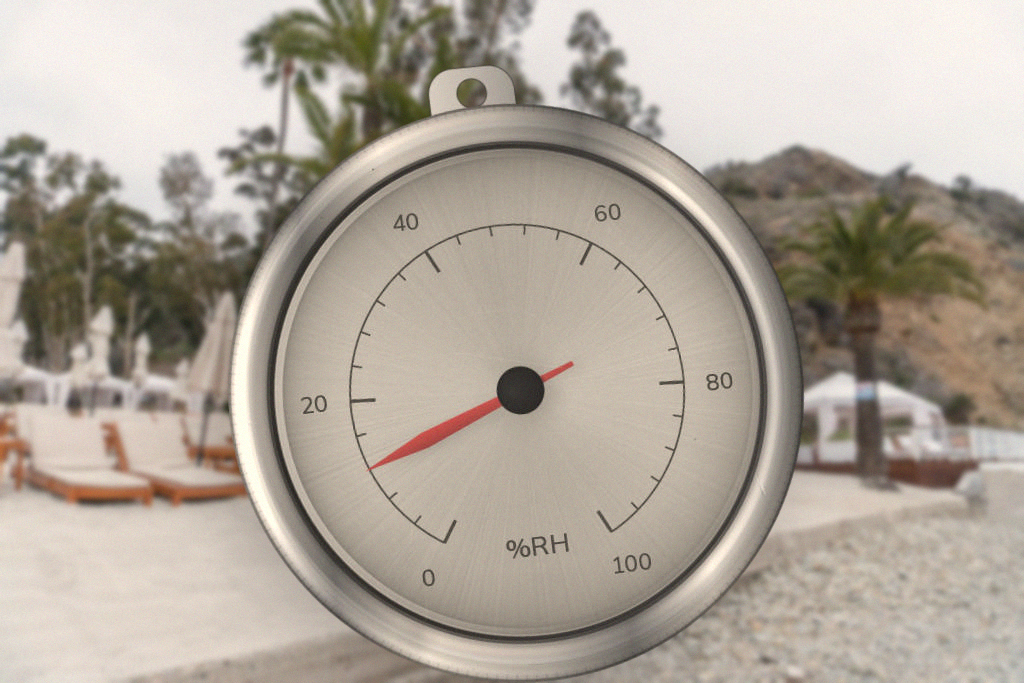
12 %
